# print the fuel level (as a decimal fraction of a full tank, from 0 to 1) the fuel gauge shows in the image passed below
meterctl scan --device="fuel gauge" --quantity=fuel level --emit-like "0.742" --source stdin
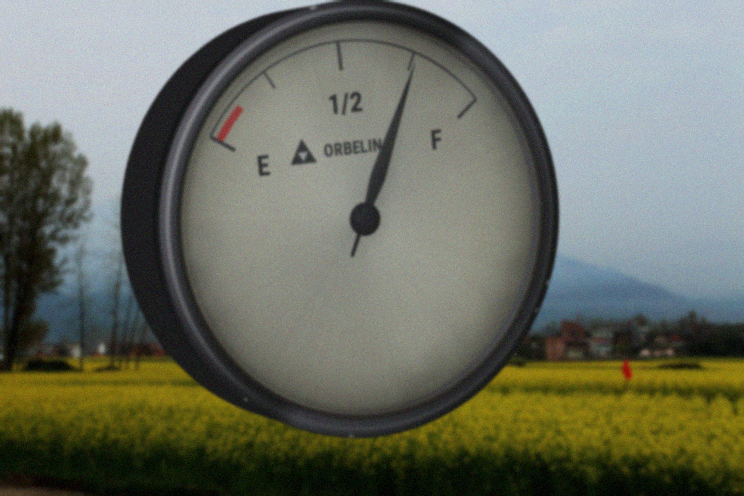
0.75
